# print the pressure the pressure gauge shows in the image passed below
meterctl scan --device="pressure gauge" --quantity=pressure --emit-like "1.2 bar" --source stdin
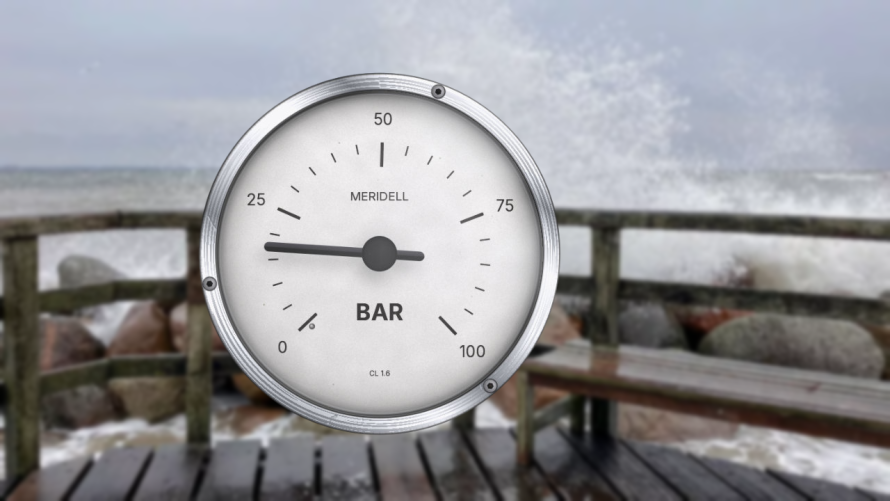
17.5 bar
